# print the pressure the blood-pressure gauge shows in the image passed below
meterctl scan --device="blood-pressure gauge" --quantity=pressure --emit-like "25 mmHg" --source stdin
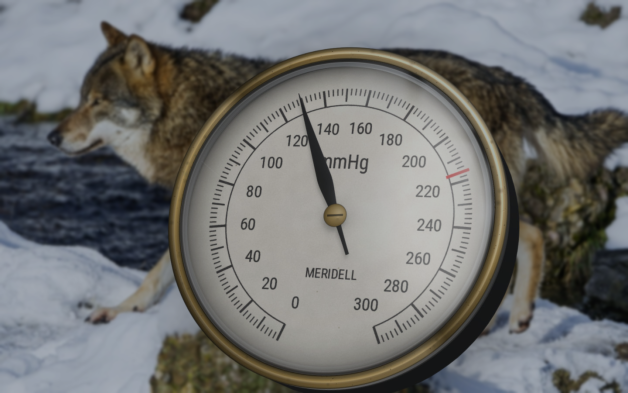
130 mmHg
